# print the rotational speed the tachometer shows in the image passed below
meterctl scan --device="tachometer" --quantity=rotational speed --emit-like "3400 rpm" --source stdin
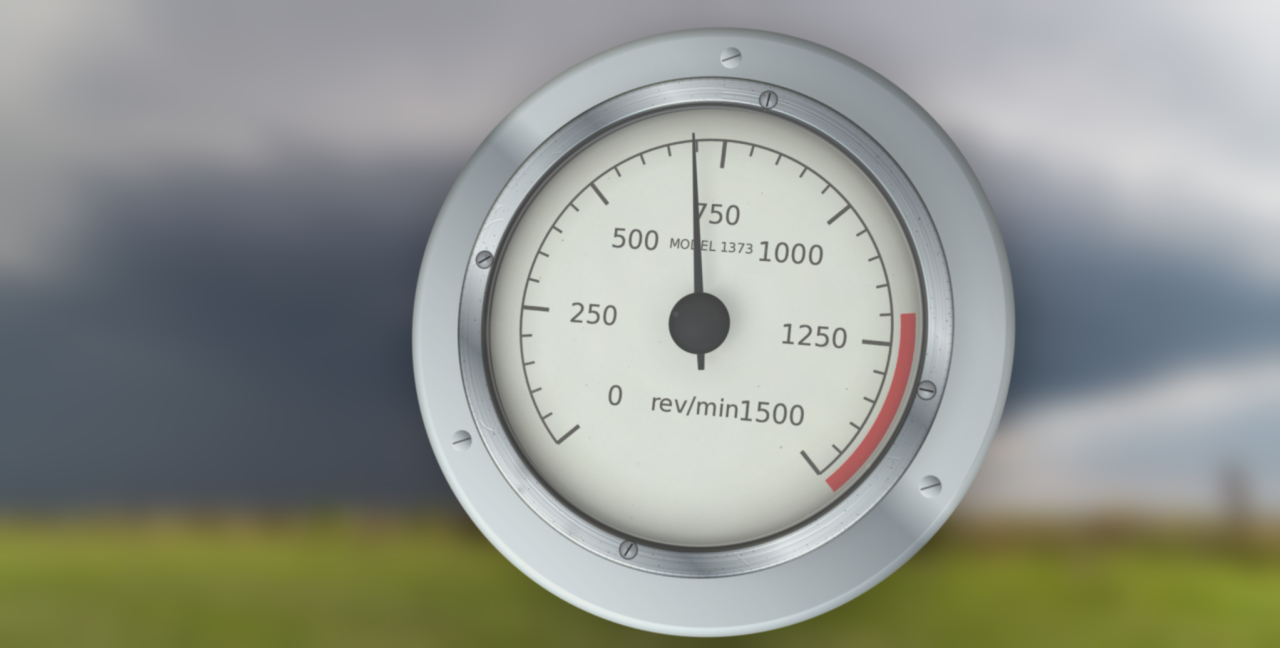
700 rpm
